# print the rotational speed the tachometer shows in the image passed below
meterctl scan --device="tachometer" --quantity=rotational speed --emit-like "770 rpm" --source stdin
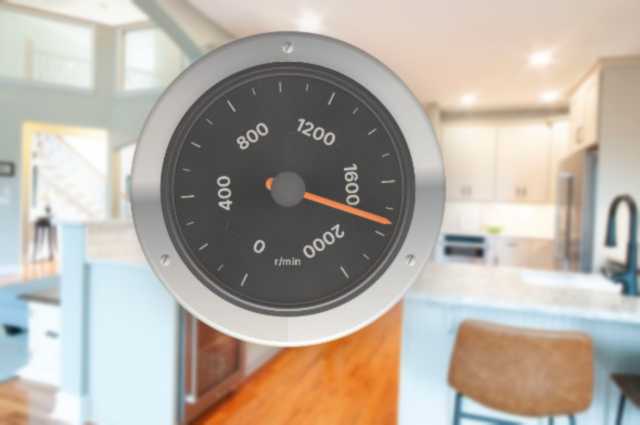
1750 rpm
